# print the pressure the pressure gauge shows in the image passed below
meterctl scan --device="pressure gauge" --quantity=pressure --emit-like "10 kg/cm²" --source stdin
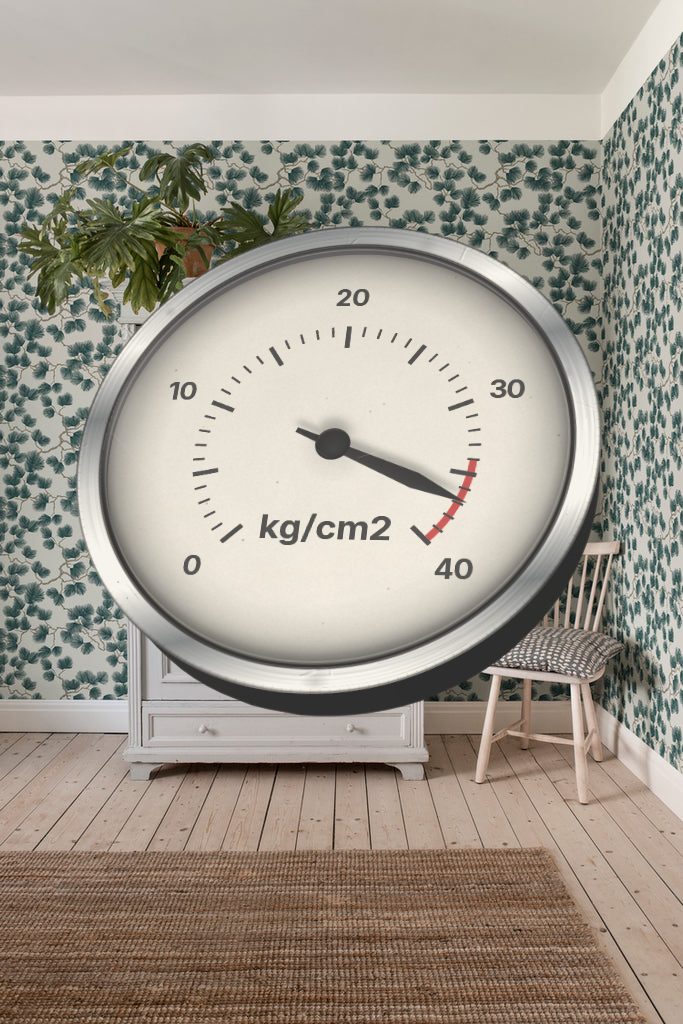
37 kg/cm²
